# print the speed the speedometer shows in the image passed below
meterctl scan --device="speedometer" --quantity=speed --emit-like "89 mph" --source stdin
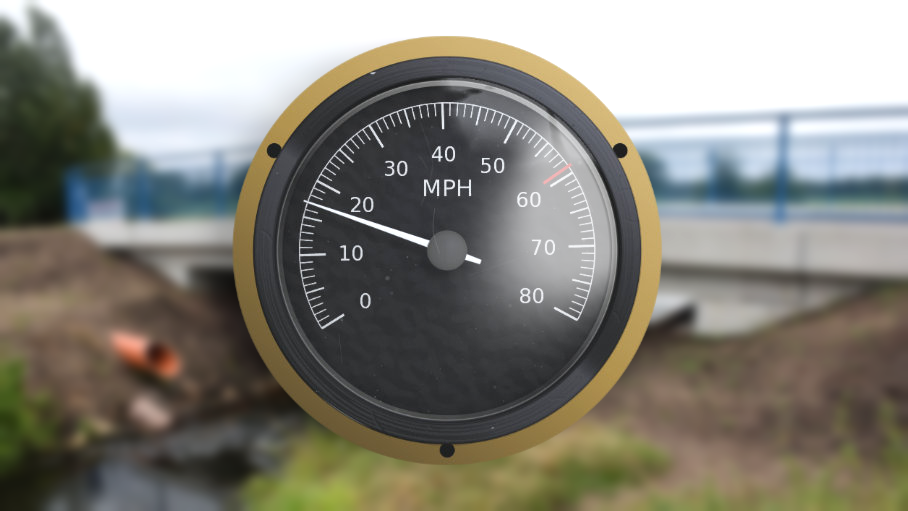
17 mph
